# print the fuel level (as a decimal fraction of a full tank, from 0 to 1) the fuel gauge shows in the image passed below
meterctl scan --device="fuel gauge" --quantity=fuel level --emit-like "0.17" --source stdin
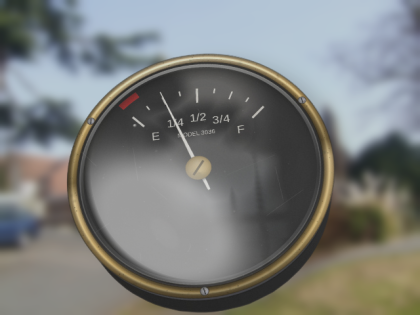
0.25
